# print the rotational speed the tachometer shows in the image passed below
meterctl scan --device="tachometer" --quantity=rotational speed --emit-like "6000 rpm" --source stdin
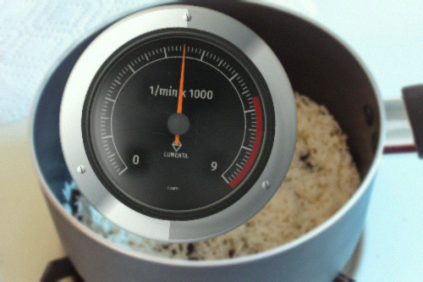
4500 rpm
